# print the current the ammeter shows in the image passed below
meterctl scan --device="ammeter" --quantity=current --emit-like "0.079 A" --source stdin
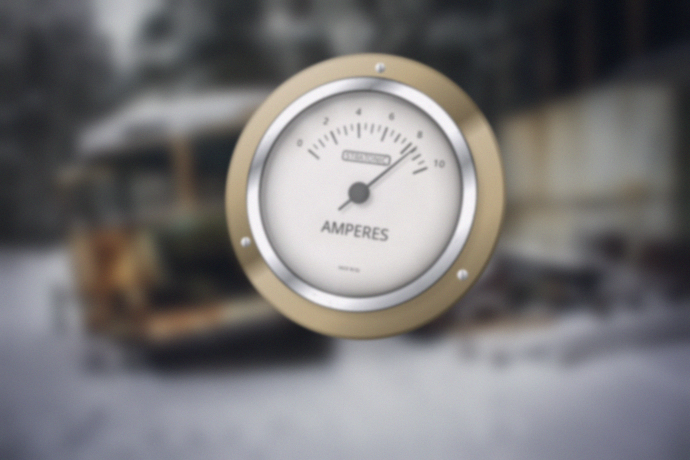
8.5 A
